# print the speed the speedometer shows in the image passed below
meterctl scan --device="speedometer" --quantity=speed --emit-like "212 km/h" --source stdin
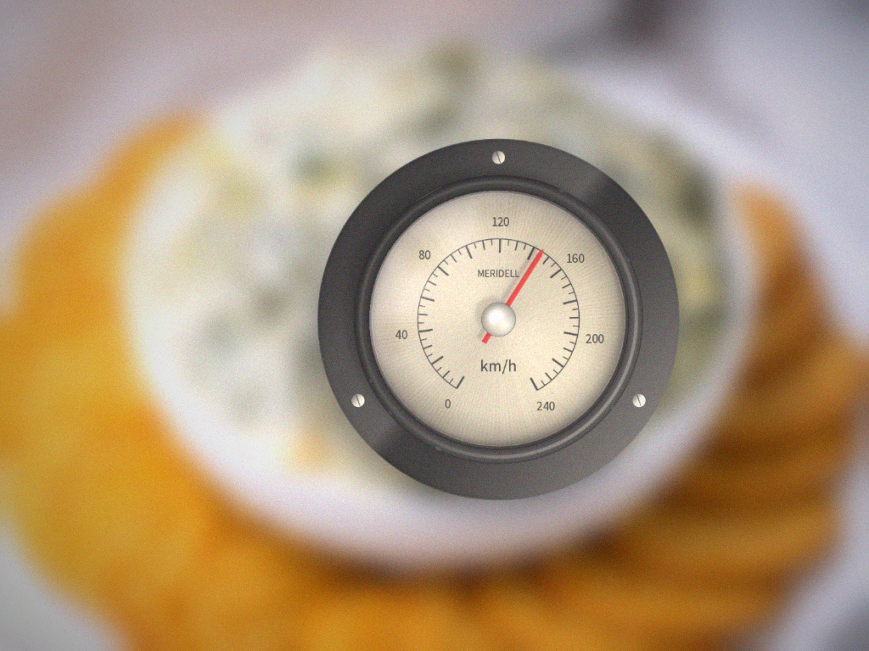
145 km/h
